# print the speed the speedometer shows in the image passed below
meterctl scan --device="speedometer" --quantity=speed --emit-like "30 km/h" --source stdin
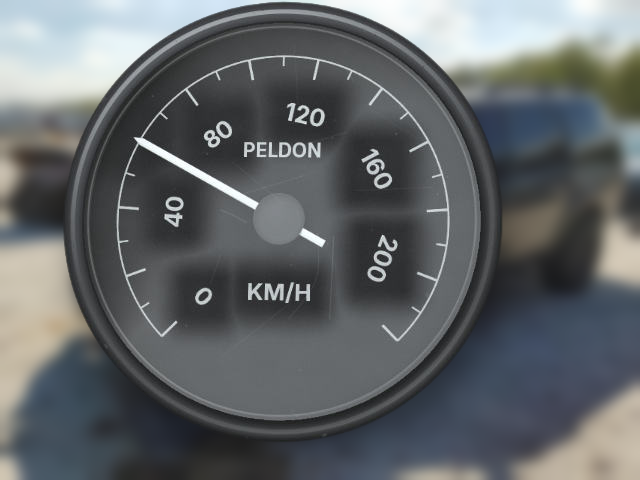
60 km/h
